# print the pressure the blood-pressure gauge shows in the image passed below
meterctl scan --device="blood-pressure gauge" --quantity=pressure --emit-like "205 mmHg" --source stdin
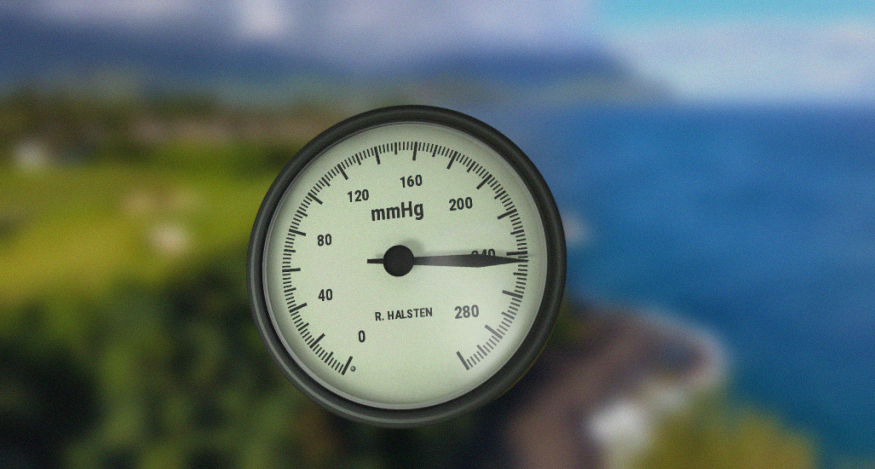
244 mmHg
